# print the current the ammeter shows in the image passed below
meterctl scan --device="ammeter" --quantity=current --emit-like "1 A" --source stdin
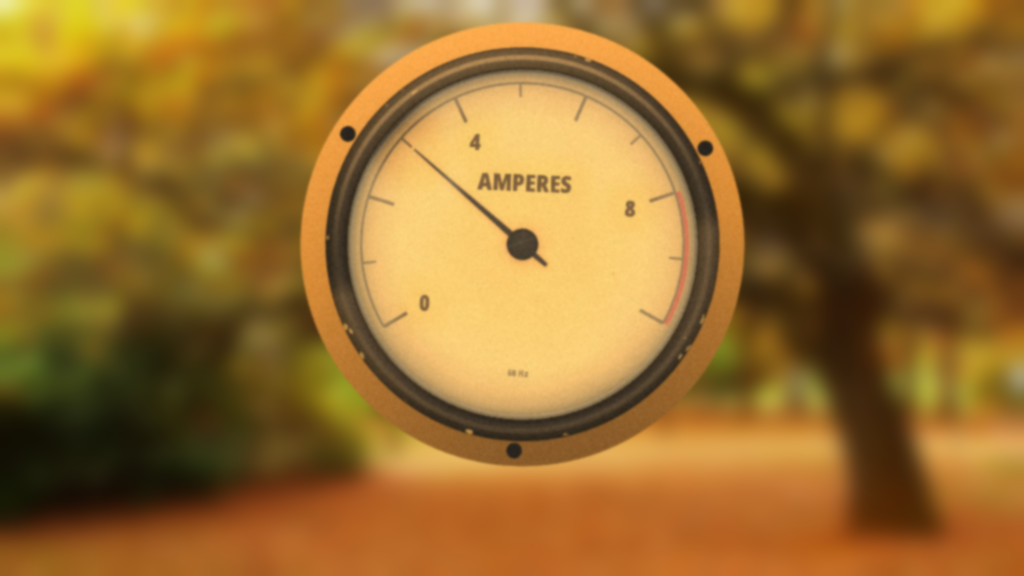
3 A
